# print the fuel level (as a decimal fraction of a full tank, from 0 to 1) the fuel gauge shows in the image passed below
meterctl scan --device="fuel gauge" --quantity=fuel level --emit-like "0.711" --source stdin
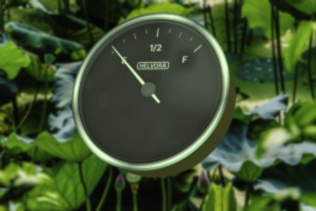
0
